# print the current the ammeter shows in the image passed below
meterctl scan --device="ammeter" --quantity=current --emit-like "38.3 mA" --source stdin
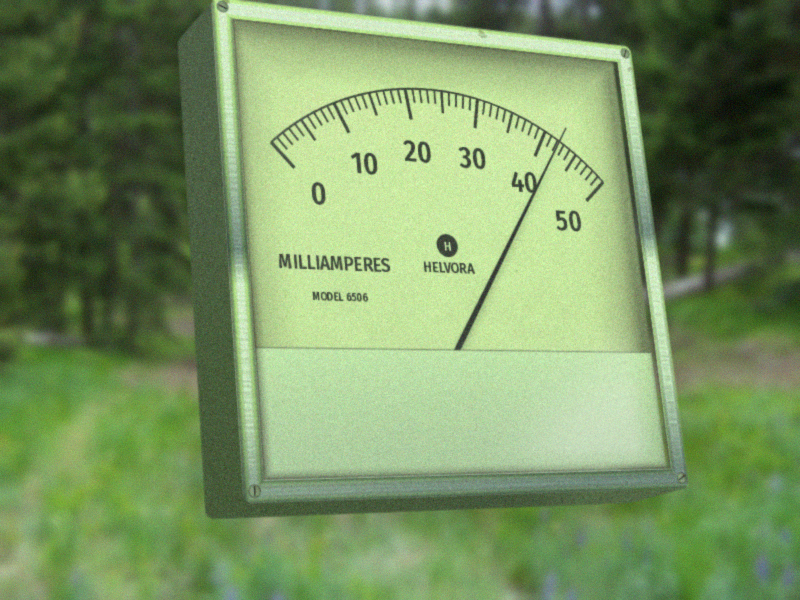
42 mA
